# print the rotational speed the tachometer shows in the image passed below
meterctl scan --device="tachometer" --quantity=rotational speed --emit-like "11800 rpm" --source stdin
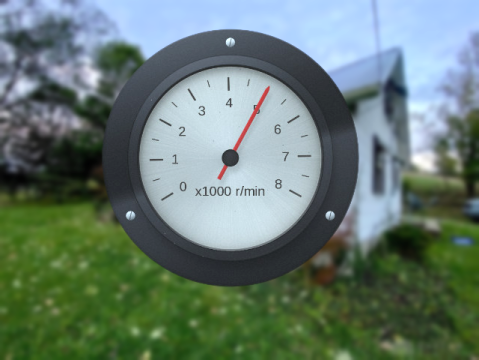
5000 rpm
